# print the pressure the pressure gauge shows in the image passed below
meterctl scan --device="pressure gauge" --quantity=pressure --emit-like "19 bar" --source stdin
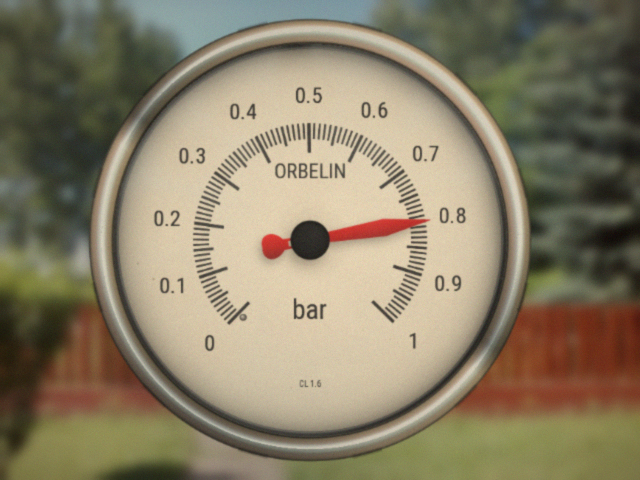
0.8 bar
